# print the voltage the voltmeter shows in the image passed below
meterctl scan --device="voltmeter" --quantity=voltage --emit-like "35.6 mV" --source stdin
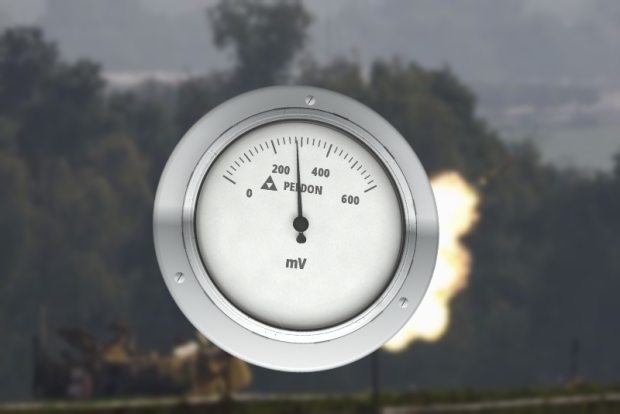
280 mV
